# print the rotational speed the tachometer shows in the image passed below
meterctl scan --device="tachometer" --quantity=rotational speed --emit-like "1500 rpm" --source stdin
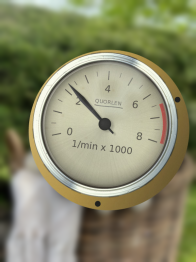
2250 rpm
